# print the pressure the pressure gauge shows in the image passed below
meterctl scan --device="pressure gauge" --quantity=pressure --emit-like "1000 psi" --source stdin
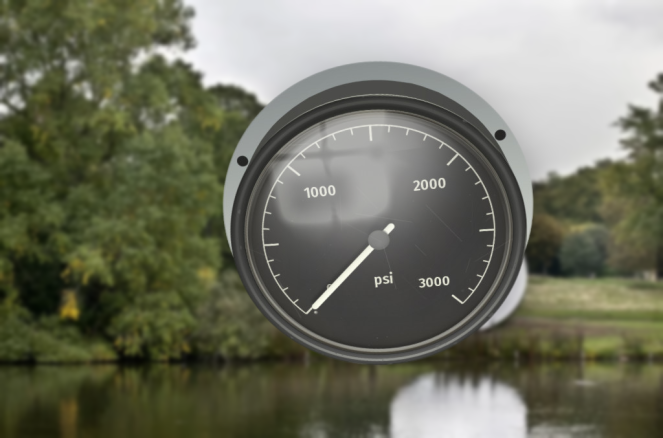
0 psi
